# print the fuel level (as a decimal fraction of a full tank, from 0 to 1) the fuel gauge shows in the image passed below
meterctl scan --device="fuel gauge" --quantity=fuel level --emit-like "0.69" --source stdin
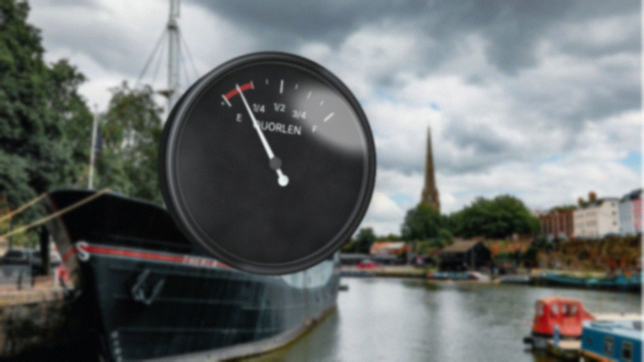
0.125
